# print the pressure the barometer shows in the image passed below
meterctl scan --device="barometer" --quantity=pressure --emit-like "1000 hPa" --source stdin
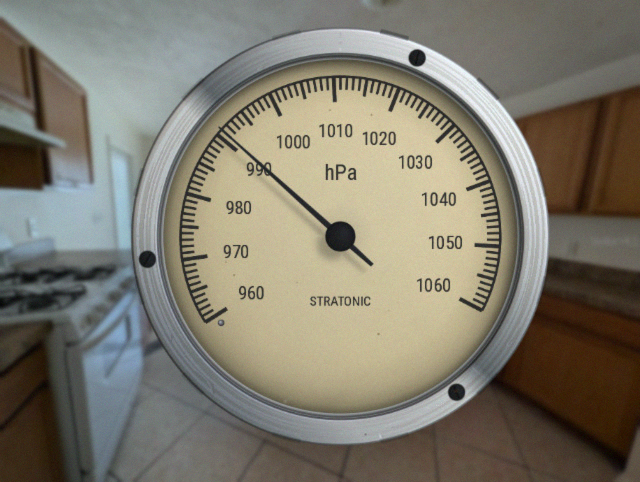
991 hPa
